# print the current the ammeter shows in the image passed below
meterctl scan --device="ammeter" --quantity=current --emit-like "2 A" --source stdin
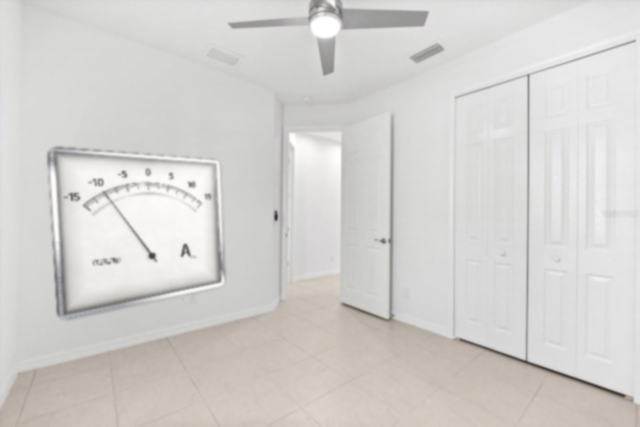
-10 A
